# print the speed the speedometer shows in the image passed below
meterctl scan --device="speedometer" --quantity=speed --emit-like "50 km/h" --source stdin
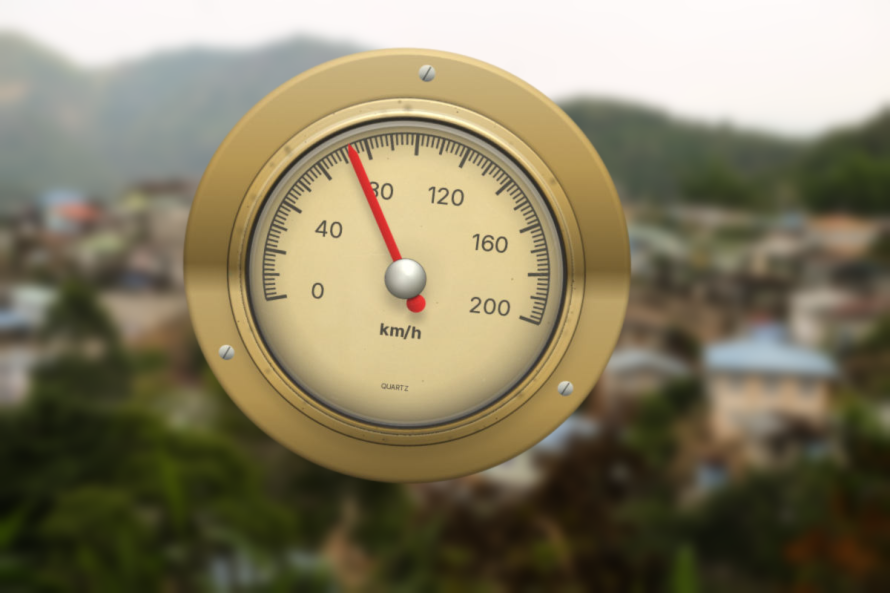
74 km/h
